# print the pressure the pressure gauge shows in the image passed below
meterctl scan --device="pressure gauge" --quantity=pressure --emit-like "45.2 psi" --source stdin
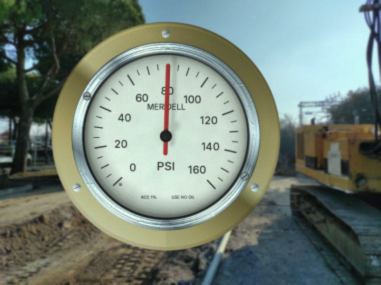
80 psi
